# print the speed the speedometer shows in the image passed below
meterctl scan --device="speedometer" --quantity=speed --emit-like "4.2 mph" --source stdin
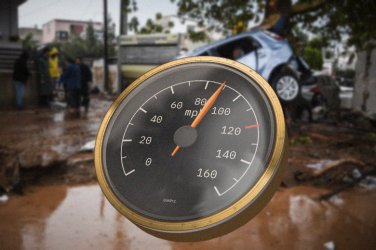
90 mph
